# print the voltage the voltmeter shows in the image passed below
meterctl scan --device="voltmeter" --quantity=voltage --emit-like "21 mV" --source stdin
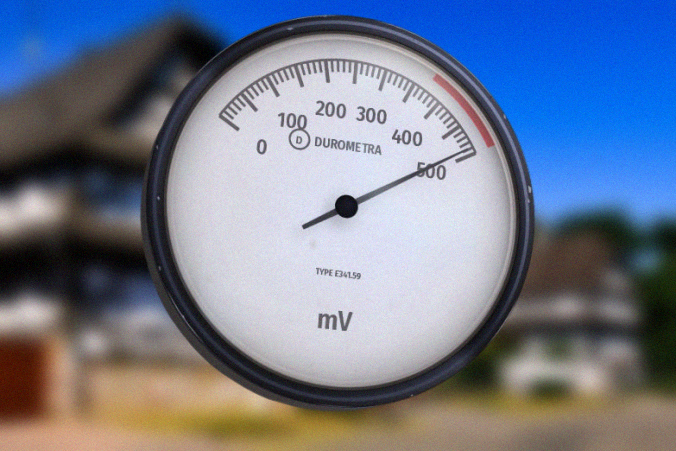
490 mV
